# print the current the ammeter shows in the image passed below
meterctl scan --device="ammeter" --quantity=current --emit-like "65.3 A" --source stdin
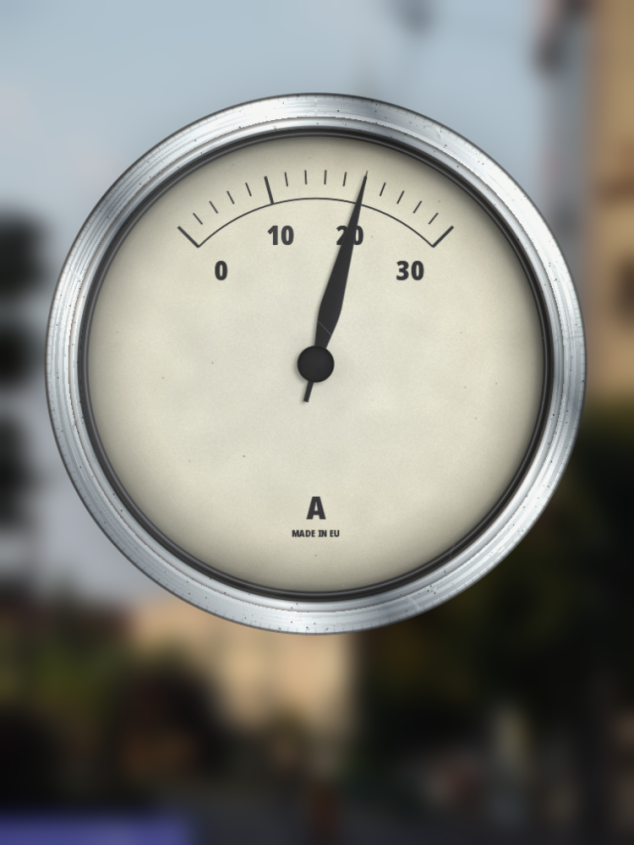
20 A
